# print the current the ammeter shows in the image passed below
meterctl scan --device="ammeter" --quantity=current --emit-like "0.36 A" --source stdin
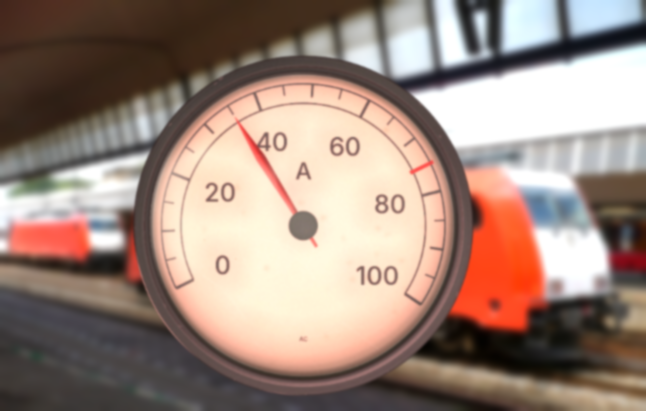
35 A
